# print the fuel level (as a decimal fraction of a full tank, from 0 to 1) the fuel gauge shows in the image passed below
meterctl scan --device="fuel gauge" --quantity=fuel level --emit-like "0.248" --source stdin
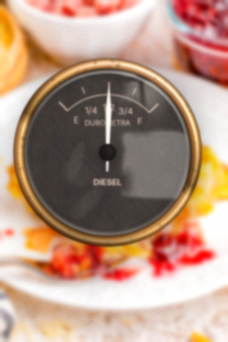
0.5
